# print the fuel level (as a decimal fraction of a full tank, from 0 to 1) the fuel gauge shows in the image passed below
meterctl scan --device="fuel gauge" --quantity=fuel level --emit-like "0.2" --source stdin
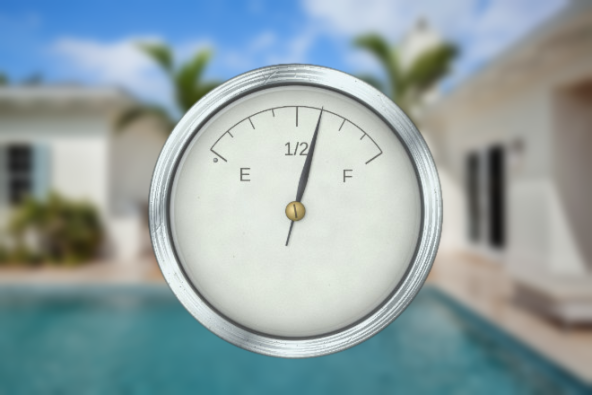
0.625
